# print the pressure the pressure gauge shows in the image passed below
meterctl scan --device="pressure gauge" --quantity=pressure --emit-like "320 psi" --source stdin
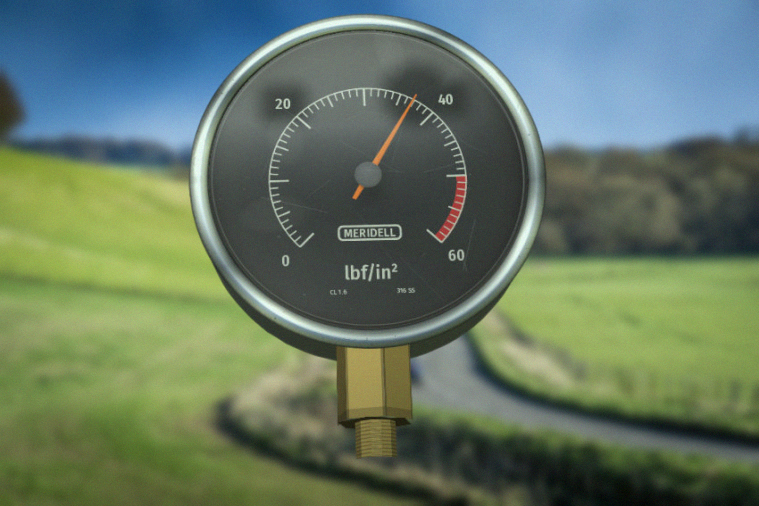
37 psi
